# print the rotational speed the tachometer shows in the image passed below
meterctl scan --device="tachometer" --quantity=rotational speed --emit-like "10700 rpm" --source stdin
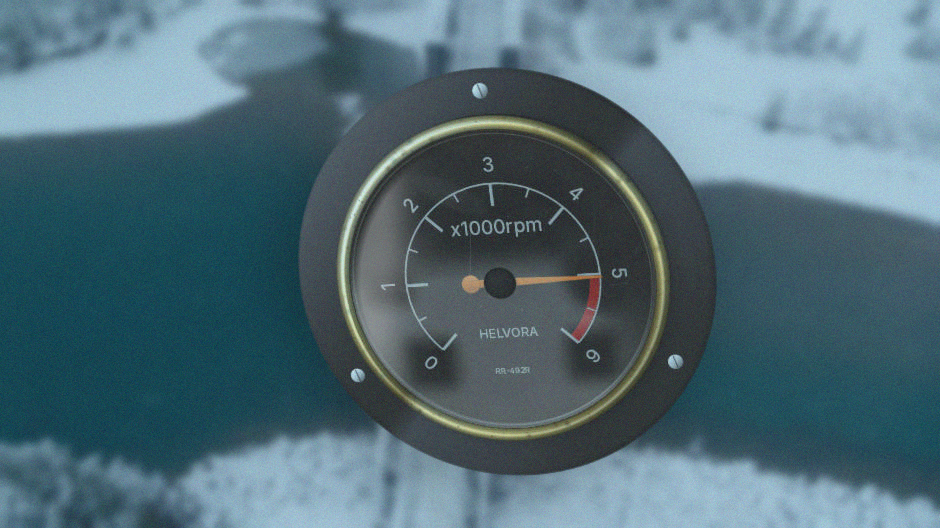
5000 rpm
